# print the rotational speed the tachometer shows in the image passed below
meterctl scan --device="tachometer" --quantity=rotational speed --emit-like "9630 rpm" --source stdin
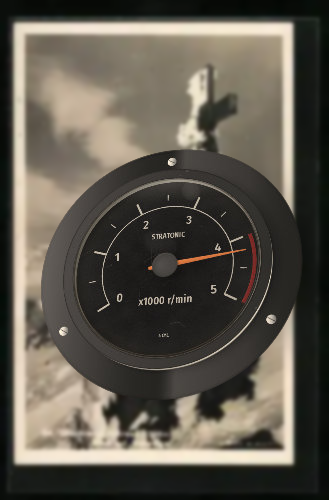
4250 rpm
